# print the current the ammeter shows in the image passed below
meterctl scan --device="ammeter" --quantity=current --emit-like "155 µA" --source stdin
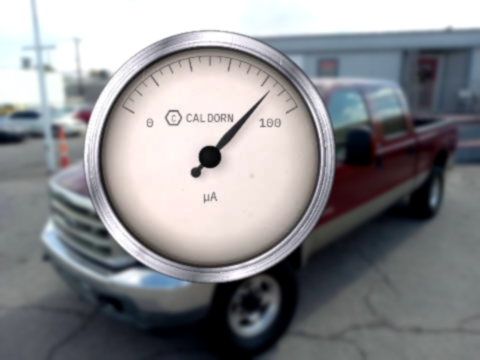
85 µA
